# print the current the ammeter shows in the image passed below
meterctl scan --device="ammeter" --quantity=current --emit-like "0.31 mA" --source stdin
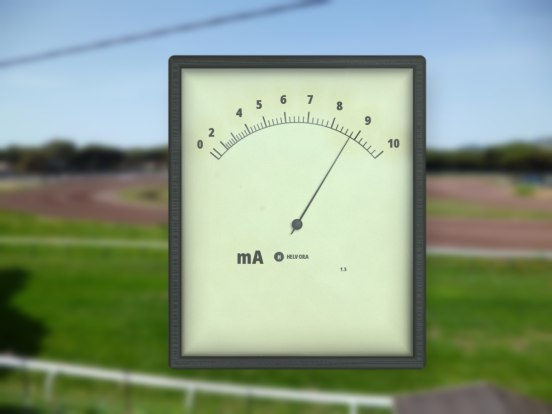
8.8 mA
